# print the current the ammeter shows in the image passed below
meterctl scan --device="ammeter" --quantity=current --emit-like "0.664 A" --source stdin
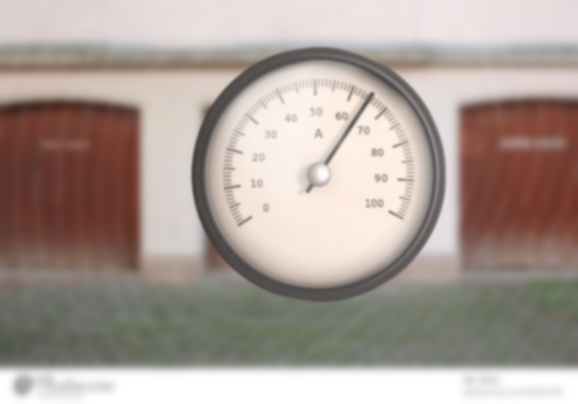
65 A
